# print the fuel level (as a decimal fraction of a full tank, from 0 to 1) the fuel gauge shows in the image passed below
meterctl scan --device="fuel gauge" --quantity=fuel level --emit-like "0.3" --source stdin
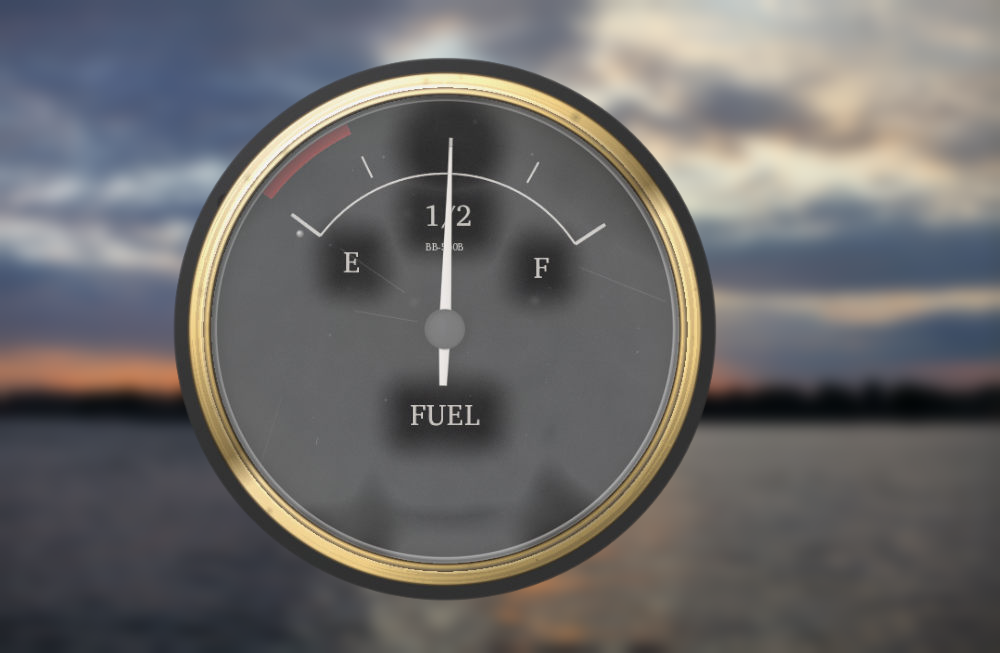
0.5
